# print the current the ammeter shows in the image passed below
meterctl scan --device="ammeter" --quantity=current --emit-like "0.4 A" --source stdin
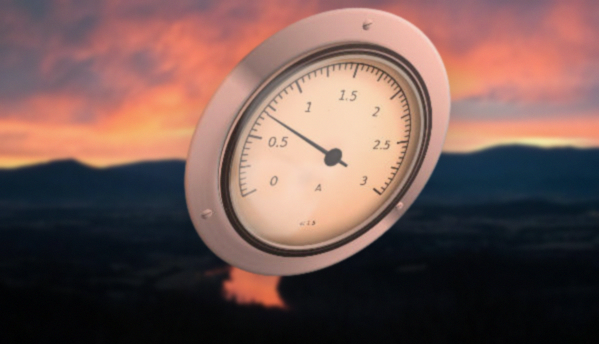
0.7 A
